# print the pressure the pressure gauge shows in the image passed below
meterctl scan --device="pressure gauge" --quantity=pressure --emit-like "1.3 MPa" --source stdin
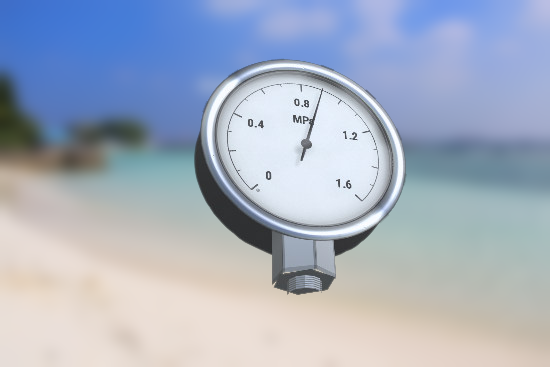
0.9 MPa
